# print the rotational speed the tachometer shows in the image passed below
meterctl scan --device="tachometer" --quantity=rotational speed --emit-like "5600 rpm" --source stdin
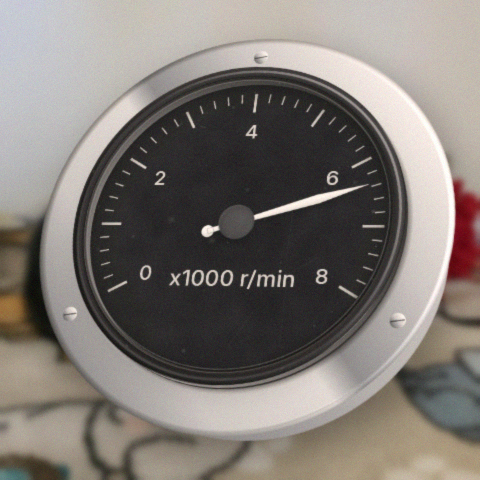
6400 rpm
